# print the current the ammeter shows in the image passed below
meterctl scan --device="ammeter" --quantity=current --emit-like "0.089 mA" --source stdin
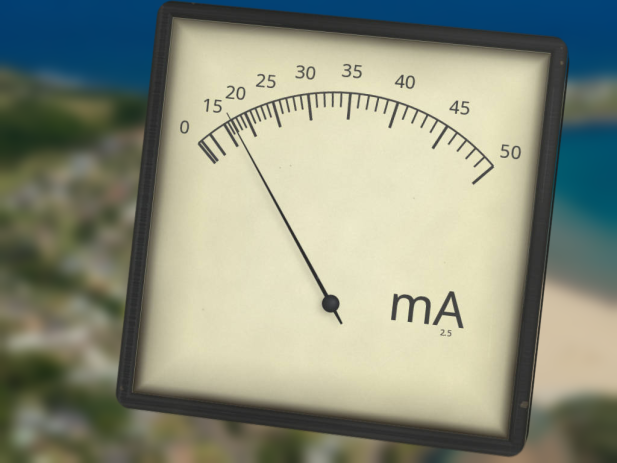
17 mA
